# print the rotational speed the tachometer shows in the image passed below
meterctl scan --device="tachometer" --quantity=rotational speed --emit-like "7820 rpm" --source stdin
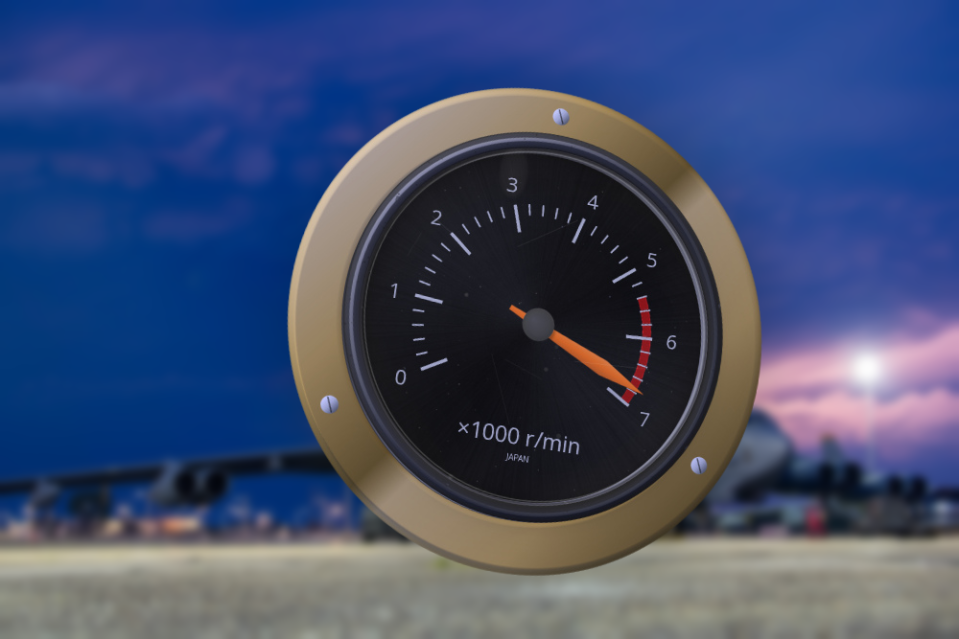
6800 rpm
